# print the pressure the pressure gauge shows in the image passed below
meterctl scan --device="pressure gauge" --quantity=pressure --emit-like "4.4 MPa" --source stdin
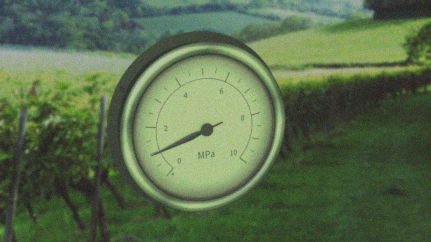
1 MPa
